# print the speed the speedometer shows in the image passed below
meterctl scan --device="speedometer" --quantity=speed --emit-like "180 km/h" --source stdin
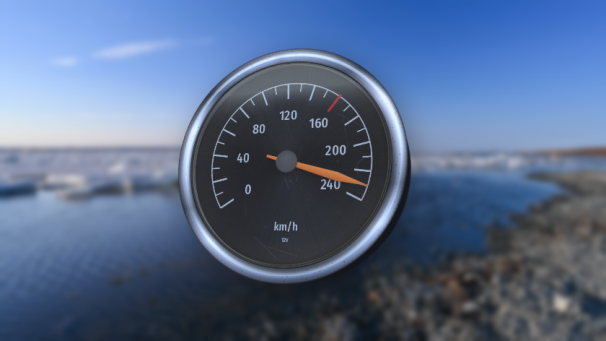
230 km/h
